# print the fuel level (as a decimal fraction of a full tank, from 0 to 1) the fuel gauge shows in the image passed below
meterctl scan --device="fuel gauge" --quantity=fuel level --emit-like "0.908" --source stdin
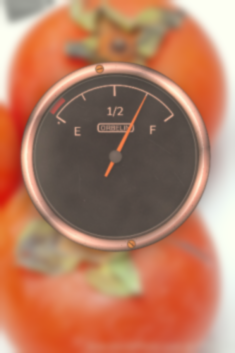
0.75
